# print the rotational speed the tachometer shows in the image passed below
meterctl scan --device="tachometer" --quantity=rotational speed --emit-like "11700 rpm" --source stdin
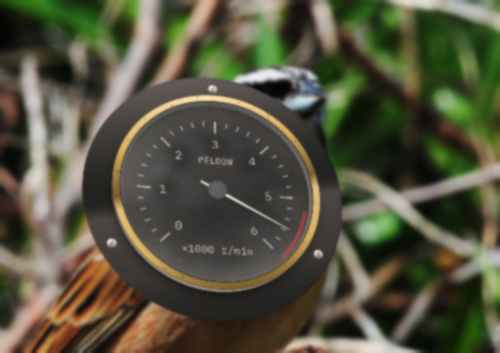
5600 rpm
